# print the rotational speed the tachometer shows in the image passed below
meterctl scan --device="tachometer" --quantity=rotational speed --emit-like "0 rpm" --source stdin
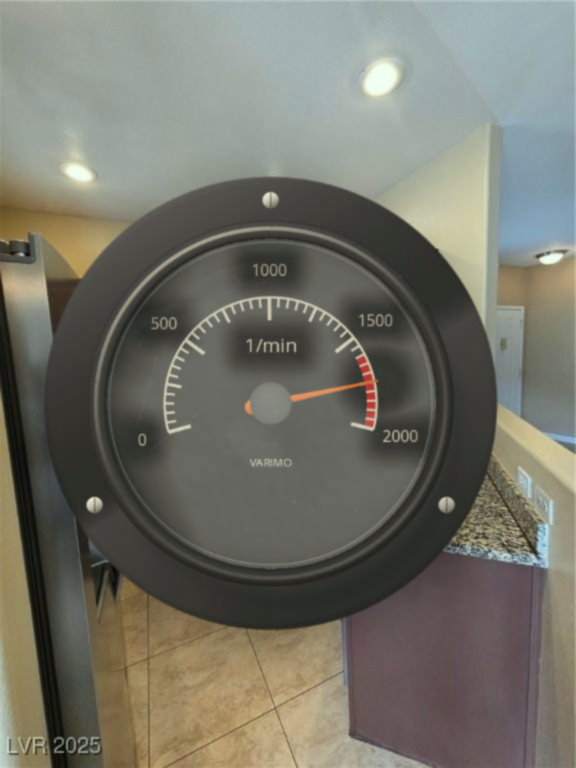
1750 rpm
